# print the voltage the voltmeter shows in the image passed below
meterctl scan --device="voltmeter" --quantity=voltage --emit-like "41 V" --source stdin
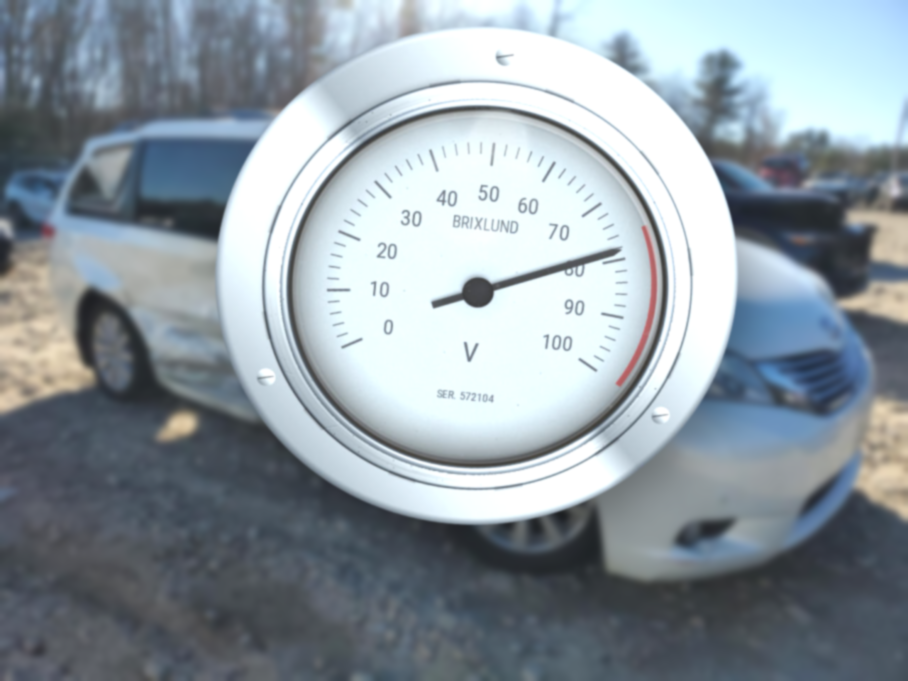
78 V
